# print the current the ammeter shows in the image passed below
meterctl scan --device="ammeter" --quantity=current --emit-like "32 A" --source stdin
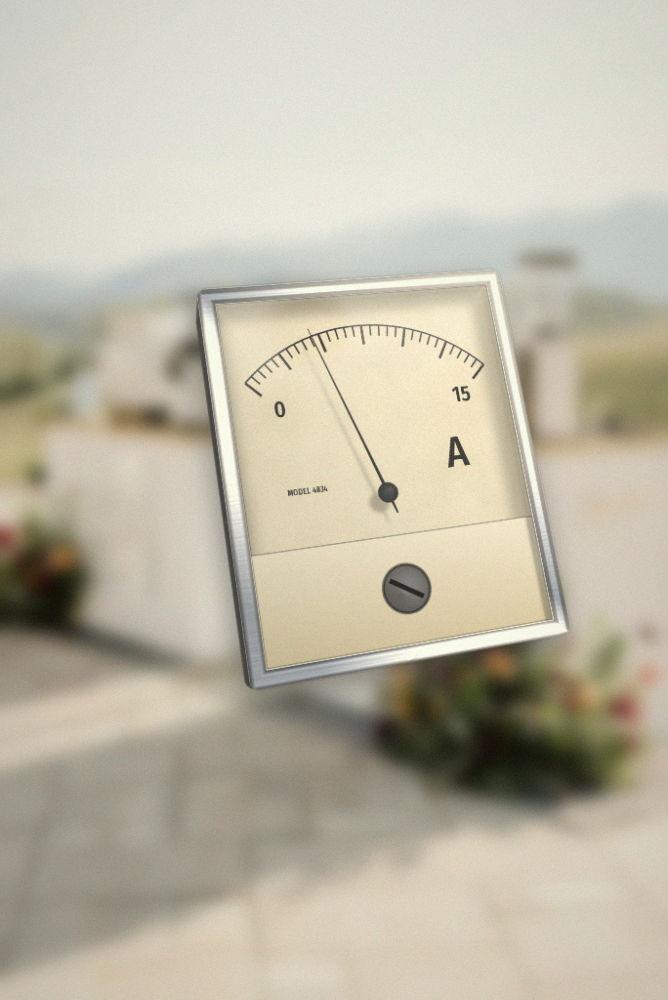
4.5 A
